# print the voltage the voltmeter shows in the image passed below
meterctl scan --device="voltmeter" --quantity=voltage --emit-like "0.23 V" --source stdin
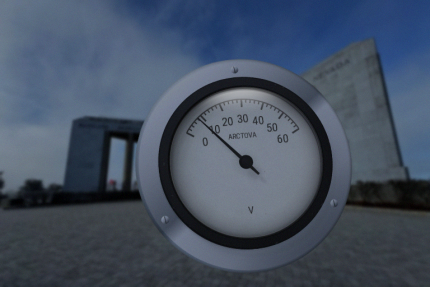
8 V
